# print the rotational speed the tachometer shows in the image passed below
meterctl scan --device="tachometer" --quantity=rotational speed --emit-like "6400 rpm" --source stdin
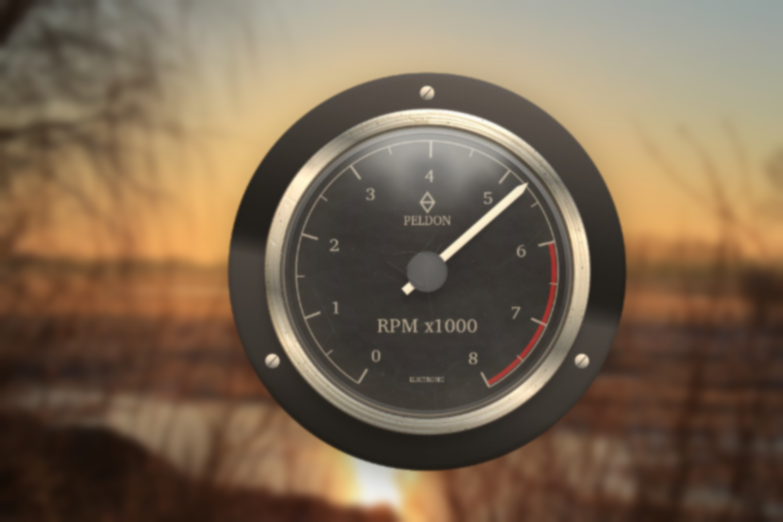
5250 rpm
